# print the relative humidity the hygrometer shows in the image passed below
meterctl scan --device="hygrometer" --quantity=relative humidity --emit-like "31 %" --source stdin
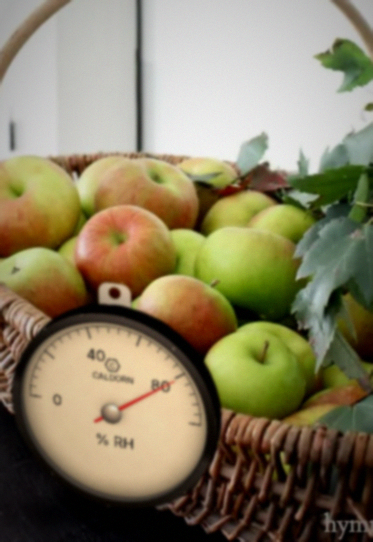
80 %
